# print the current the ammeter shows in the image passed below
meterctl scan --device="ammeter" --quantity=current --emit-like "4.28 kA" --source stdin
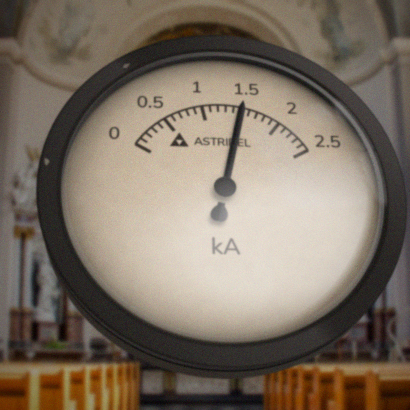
1.5 kA
